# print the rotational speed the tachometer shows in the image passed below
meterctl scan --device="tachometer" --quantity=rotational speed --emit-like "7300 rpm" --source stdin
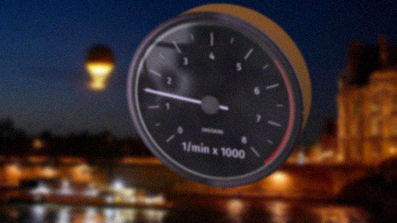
1500 rpm
